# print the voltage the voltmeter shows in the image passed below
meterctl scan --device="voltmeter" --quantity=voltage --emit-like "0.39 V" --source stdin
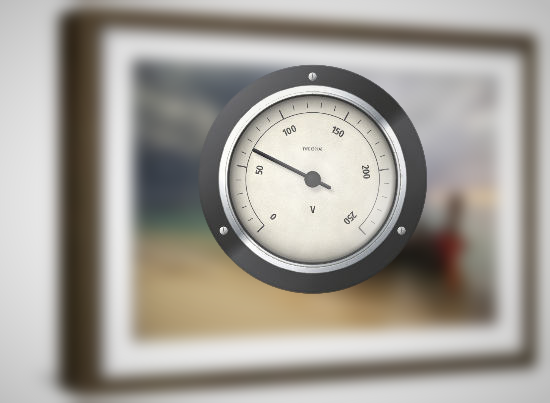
65 V
